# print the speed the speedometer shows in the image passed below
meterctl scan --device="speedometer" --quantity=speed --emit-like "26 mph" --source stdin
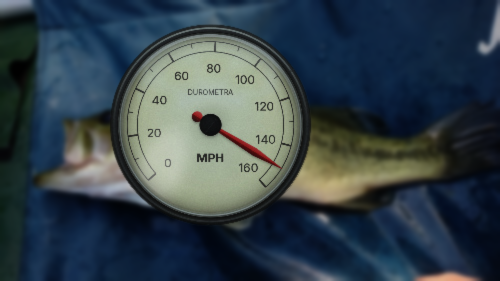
150 mph
